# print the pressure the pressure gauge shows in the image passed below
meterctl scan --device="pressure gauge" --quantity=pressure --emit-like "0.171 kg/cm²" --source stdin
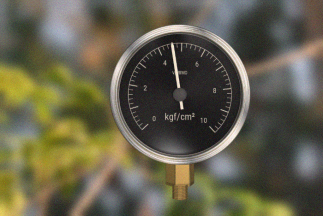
4.6 kg/cm²
